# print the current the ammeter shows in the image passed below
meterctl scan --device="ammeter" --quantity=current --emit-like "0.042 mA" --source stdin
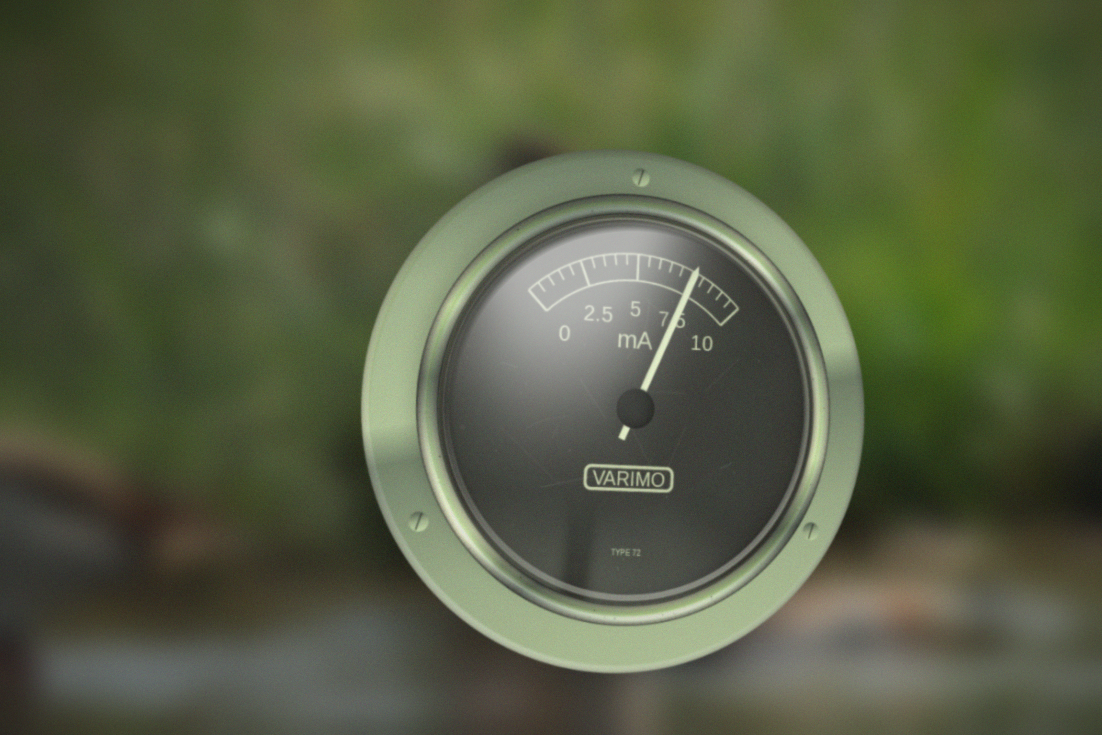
7.5 mA
